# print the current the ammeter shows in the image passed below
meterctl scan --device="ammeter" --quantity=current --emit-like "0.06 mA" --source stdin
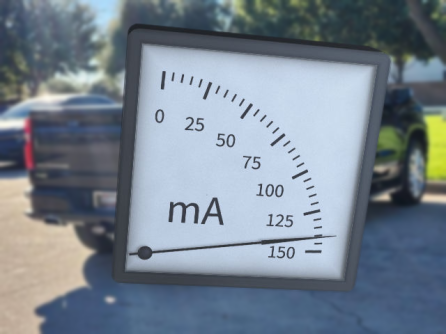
140 mA
